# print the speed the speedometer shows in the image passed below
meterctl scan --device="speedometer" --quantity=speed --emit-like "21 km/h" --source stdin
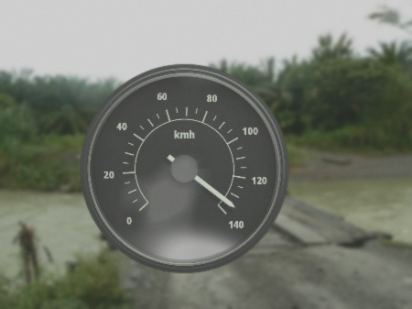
135 km/h
